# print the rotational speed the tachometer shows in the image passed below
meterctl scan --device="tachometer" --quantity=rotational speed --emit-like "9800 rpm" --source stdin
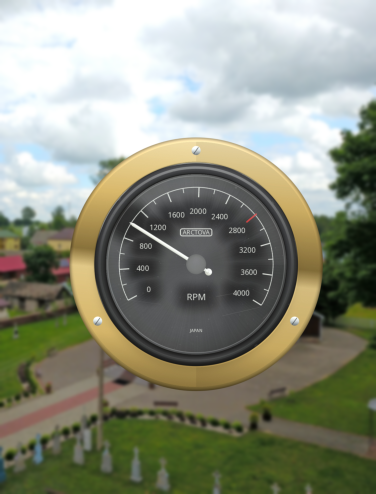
1000 rpm
